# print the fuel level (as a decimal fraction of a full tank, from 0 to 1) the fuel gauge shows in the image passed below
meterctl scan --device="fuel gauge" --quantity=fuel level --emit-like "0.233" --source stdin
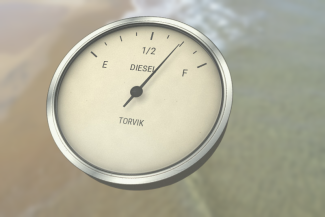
0.75
